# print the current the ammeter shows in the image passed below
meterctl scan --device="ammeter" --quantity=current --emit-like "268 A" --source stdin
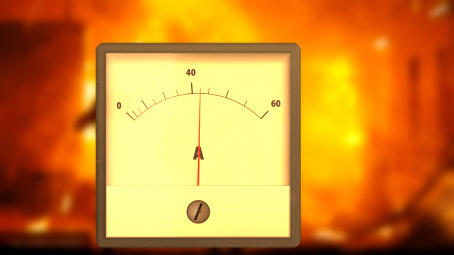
42.5 A
